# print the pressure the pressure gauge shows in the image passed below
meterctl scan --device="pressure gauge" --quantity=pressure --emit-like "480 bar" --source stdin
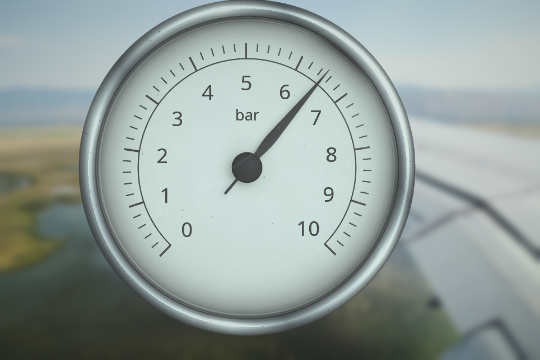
6.5 bar
